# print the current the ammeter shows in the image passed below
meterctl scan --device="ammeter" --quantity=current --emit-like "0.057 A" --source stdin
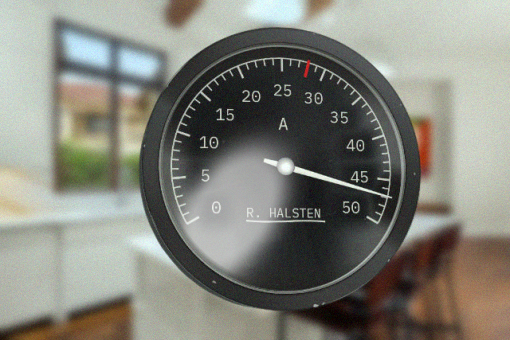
47 A
